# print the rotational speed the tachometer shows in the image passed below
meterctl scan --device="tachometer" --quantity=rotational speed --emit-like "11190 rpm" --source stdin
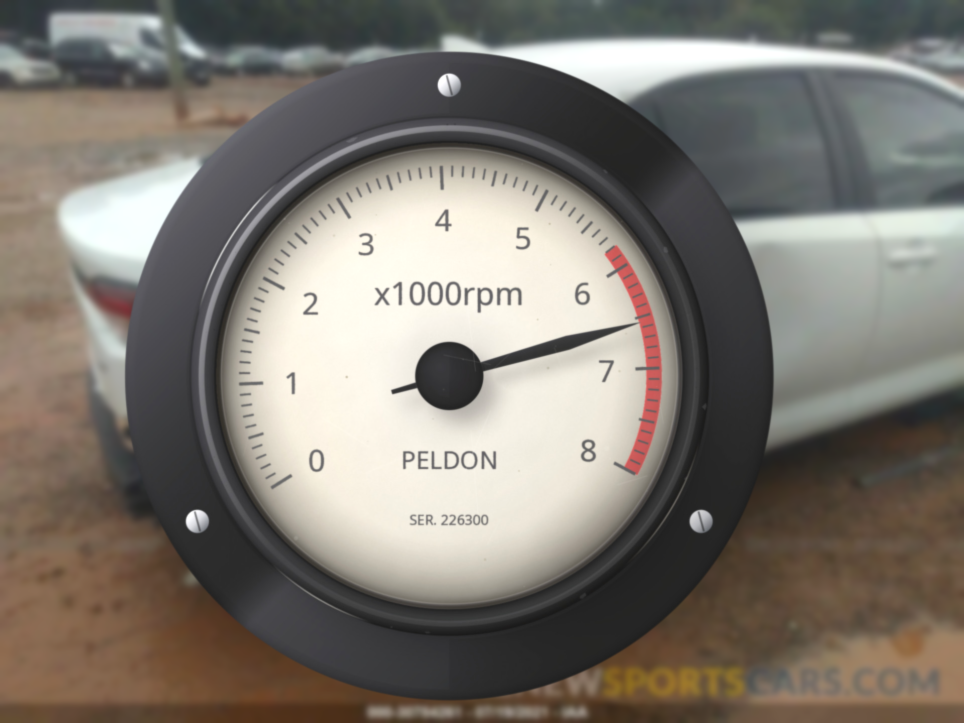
6550 rpm
